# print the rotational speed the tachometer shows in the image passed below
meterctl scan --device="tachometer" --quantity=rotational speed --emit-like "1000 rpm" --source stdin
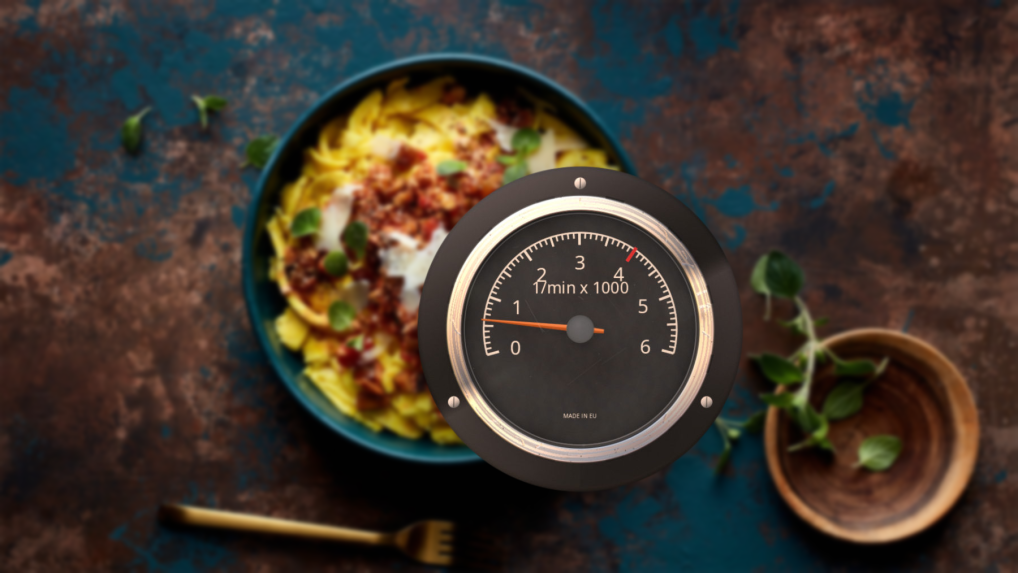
600 rpm
